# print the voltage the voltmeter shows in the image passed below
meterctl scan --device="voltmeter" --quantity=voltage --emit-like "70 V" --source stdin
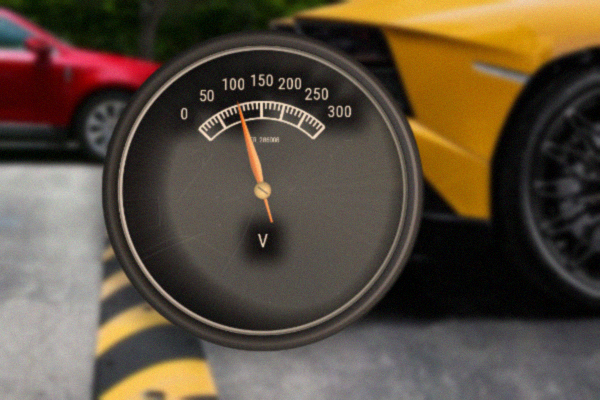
100 V
